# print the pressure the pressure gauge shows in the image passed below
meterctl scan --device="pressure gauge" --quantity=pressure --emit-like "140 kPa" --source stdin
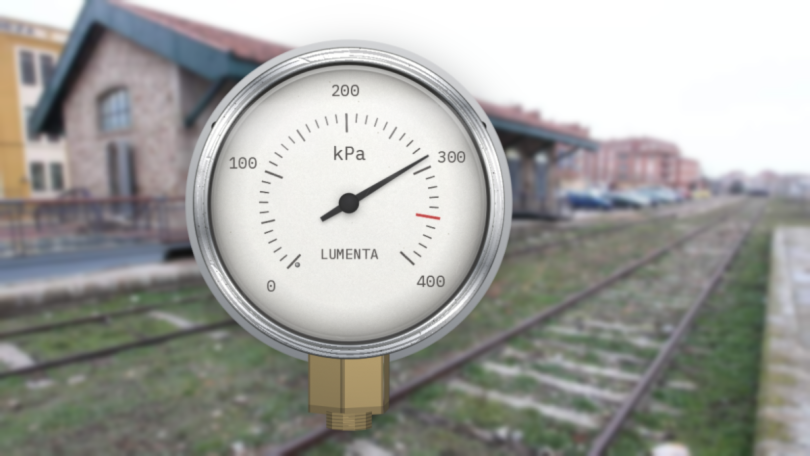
290 kPa
